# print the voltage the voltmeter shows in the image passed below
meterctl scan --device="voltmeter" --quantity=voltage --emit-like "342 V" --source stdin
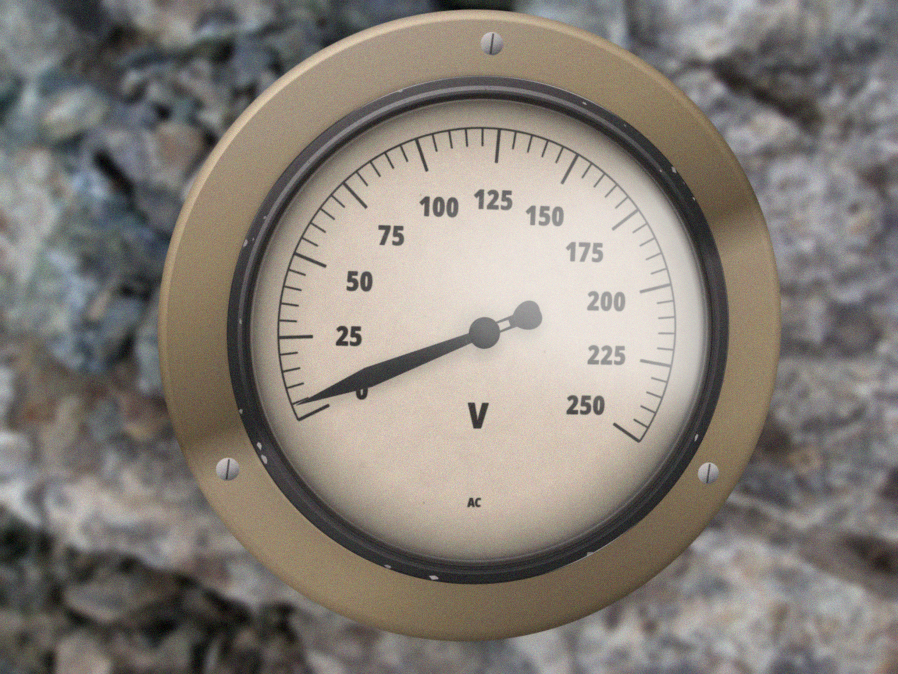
5 V
